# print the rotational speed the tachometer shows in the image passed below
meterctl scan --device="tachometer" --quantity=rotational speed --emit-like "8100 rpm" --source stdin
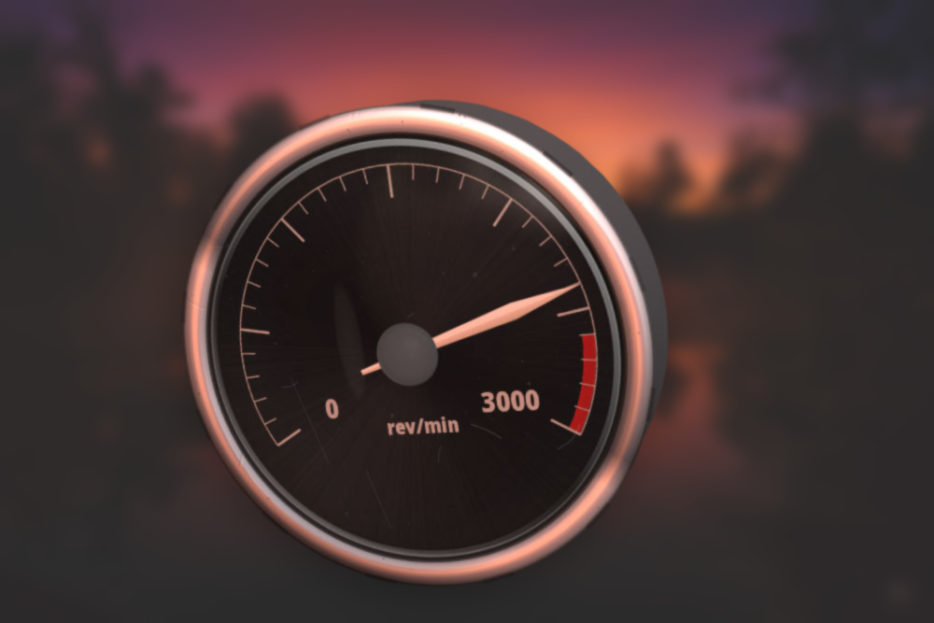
2400 rpm
